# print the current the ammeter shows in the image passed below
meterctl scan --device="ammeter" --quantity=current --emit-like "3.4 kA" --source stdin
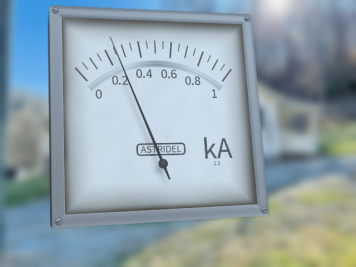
0.25 kA
